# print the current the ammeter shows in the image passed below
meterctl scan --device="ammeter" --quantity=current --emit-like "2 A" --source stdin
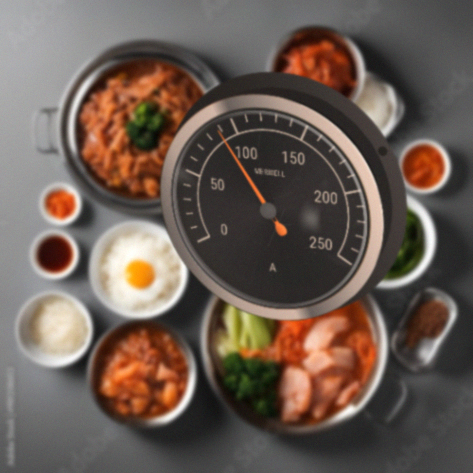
90 A
